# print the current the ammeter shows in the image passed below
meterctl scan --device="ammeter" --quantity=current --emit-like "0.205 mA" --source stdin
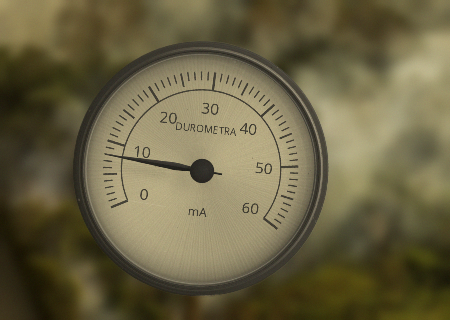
8 mA
